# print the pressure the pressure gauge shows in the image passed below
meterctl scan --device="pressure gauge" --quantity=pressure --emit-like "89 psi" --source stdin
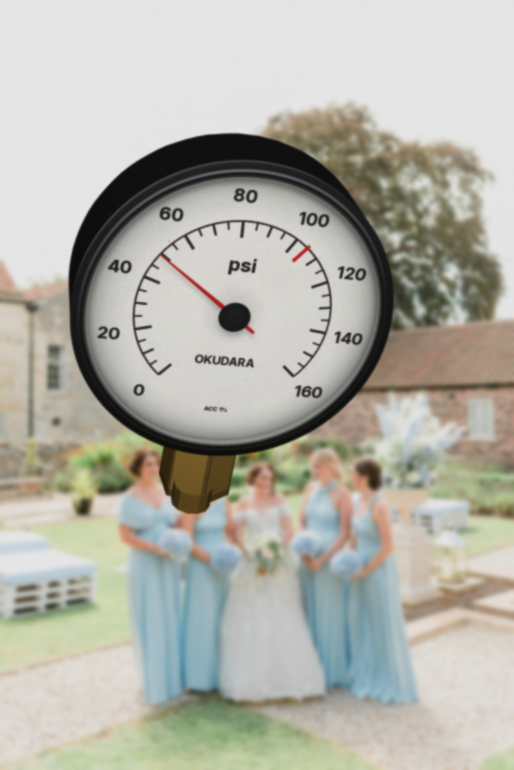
50 psi
